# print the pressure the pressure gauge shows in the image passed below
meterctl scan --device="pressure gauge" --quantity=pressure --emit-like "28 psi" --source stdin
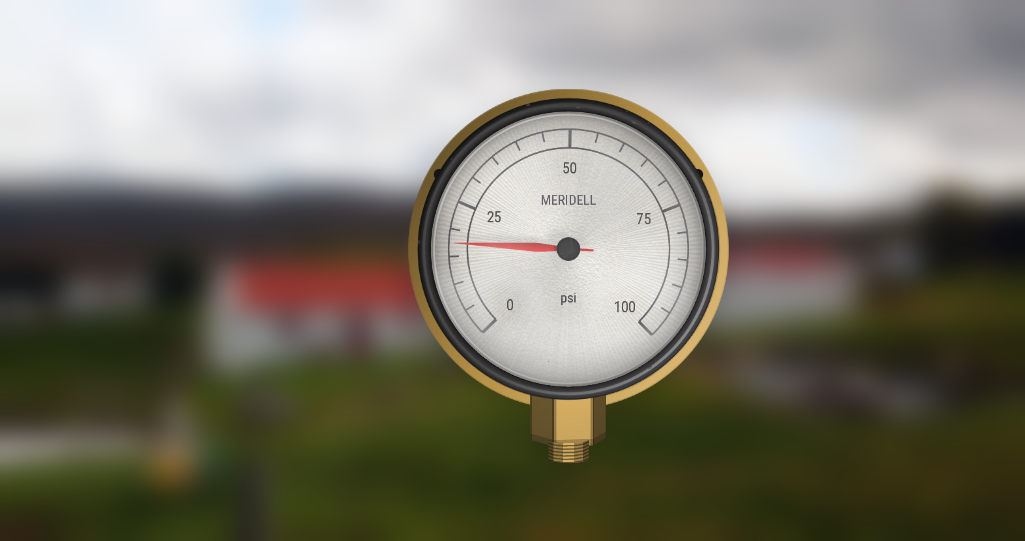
17.5 psi
